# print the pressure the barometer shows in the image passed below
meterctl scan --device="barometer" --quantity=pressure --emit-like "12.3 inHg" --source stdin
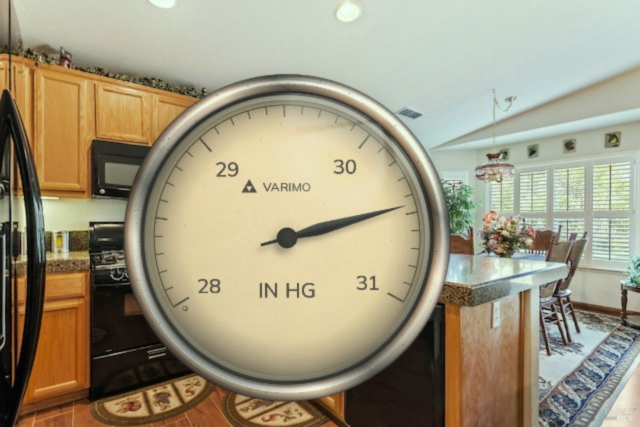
30.45 inHg
